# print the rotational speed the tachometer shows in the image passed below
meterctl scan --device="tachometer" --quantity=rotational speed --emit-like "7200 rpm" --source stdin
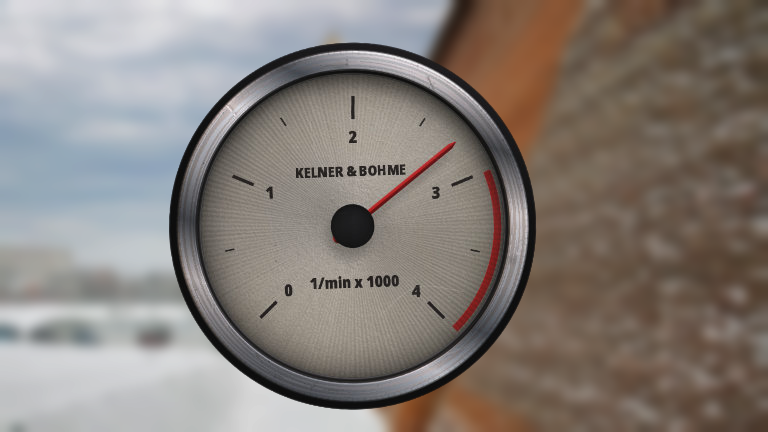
2750 rpm
